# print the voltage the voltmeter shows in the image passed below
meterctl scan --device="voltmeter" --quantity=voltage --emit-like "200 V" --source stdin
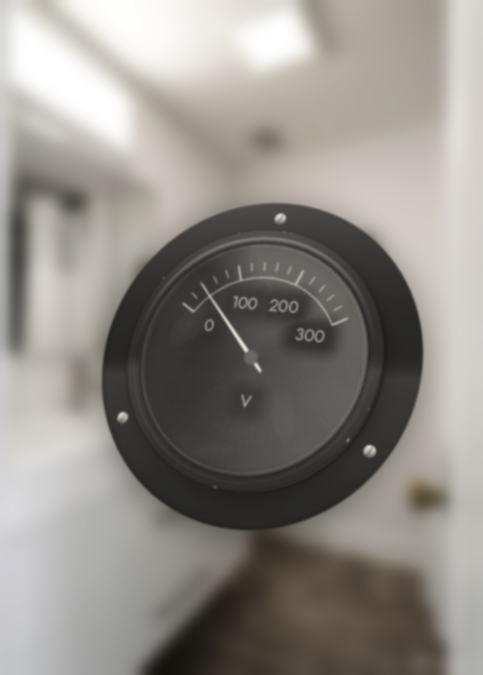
40 V
